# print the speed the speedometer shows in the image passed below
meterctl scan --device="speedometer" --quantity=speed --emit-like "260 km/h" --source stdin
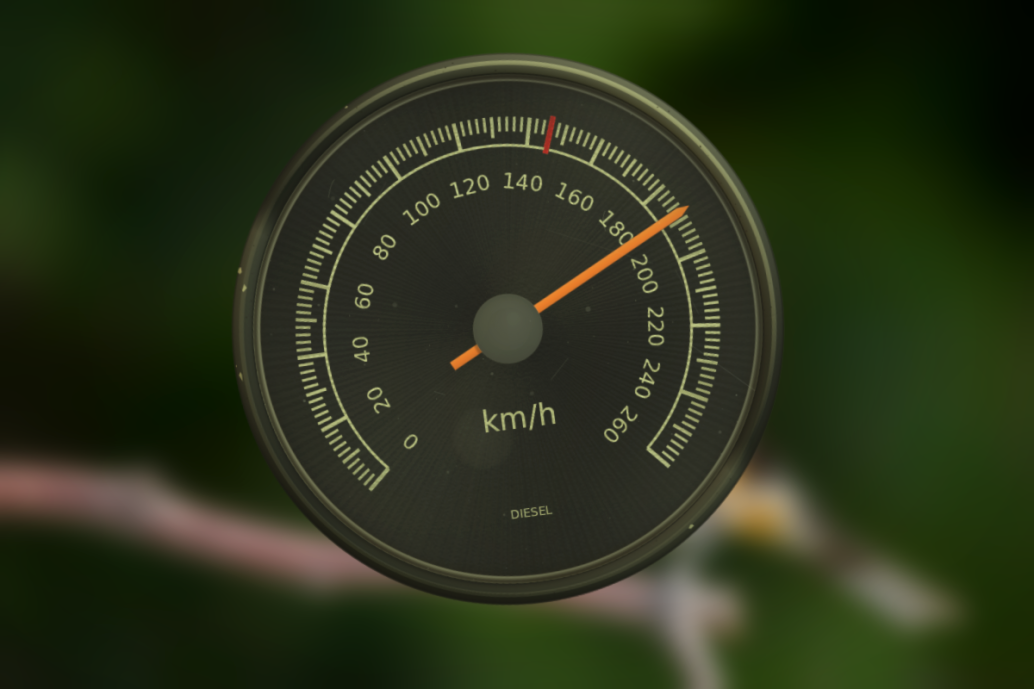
188 km/h
